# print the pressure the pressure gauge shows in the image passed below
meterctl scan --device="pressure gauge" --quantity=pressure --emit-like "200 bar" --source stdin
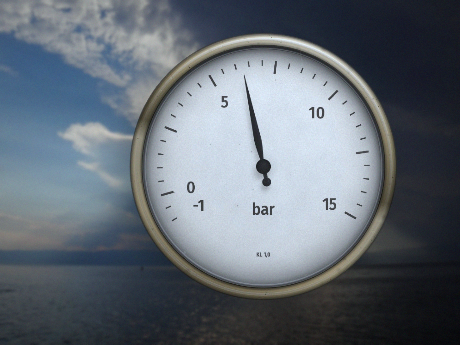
6.25 bar
